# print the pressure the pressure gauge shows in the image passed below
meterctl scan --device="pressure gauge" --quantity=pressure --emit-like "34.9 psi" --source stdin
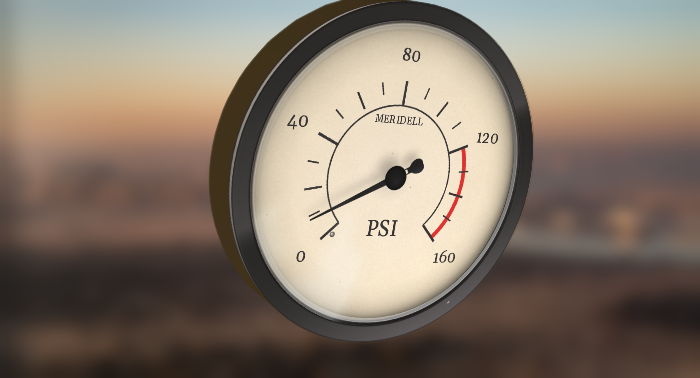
10 psi
